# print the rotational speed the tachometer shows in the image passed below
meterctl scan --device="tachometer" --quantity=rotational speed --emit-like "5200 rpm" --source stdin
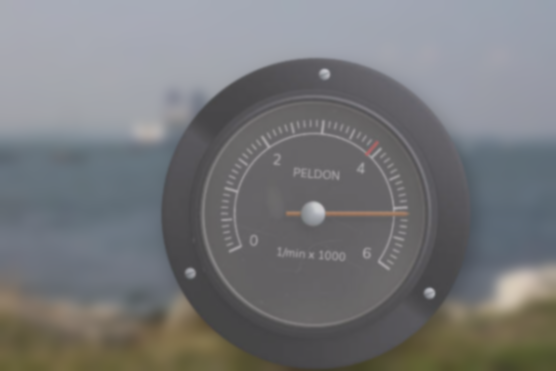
5100 rpm
